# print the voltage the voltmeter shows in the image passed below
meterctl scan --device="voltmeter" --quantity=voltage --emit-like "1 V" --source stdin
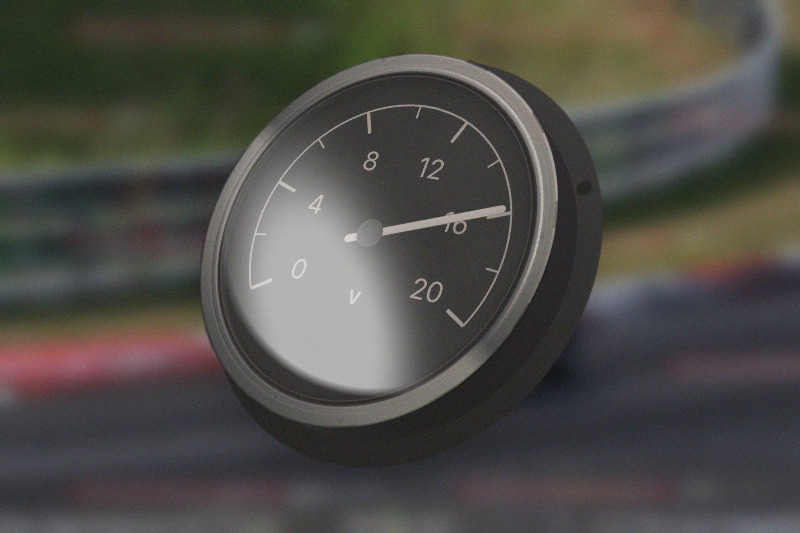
16 V
